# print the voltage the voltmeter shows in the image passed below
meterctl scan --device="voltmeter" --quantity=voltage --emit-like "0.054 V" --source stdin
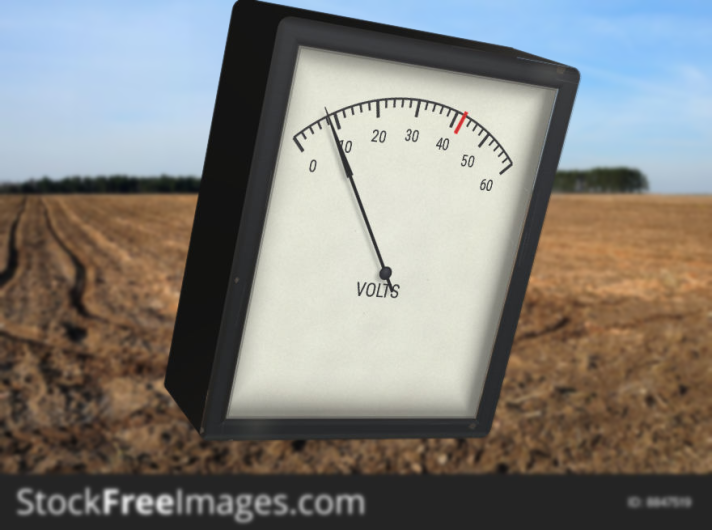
8 V
